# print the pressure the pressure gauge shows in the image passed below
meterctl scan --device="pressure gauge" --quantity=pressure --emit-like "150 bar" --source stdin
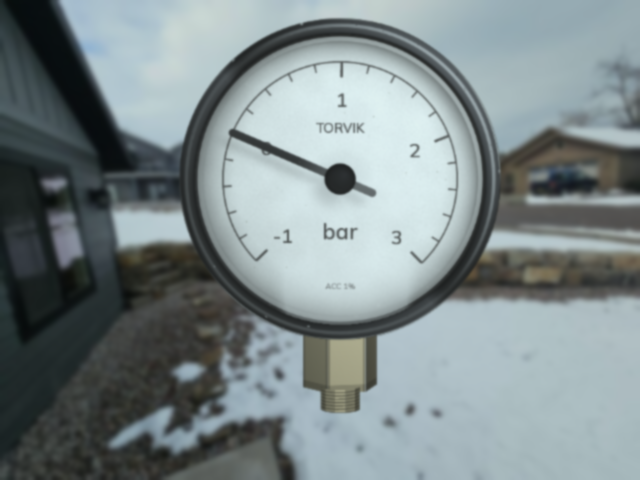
0 bar
